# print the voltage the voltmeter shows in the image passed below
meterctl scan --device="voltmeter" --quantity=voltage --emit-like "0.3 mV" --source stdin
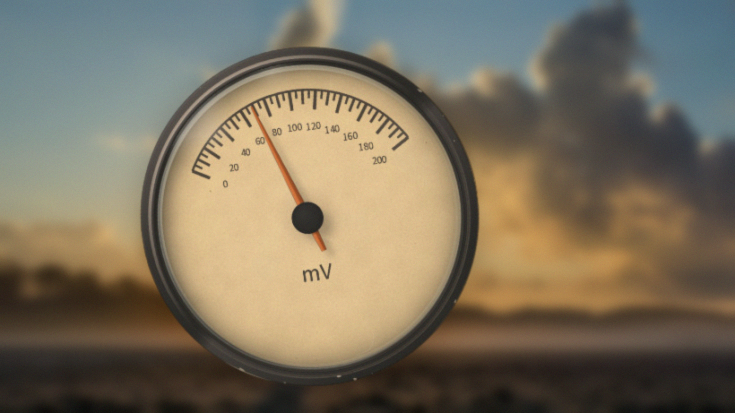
70 mV
